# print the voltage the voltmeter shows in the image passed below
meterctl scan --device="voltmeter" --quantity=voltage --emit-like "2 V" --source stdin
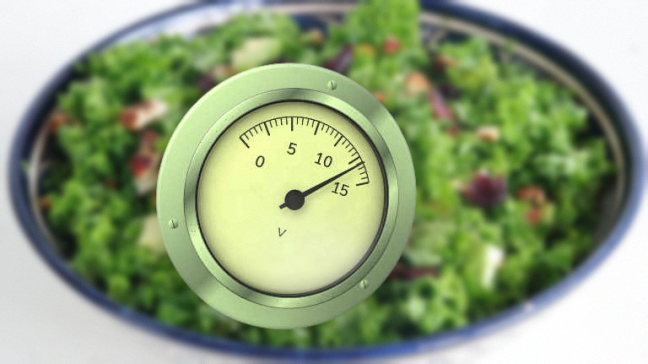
13 V
